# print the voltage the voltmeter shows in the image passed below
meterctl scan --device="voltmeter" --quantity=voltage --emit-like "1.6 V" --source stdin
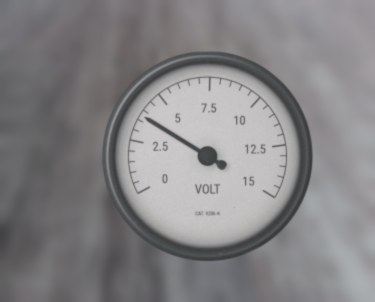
3.75 V
